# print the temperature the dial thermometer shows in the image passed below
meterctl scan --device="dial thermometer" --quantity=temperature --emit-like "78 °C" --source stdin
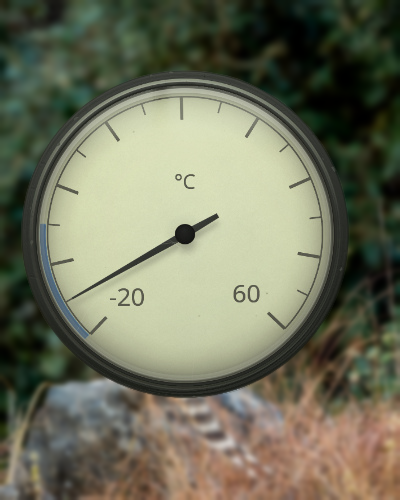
-15 °C
